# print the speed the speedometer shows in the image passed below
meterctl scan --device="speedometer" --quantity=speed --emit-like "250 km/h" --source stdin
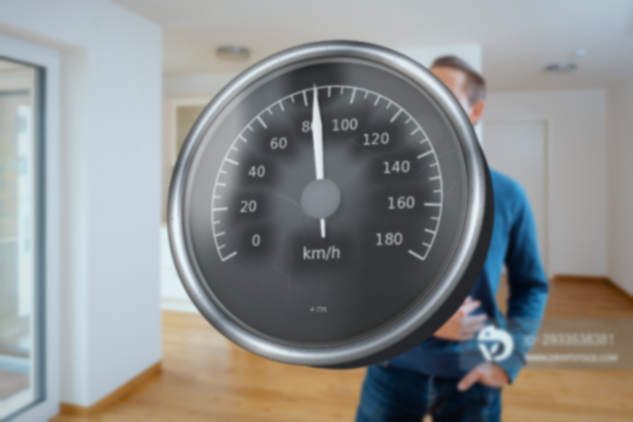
85 km/h
